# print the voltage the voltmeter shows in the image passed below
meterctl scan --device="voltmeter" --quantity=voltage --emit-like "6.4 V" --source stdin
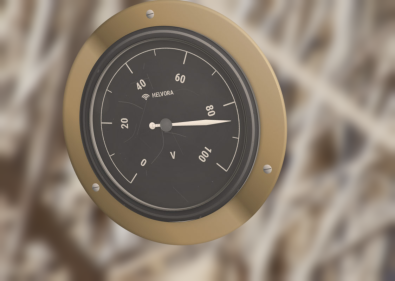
85 V
